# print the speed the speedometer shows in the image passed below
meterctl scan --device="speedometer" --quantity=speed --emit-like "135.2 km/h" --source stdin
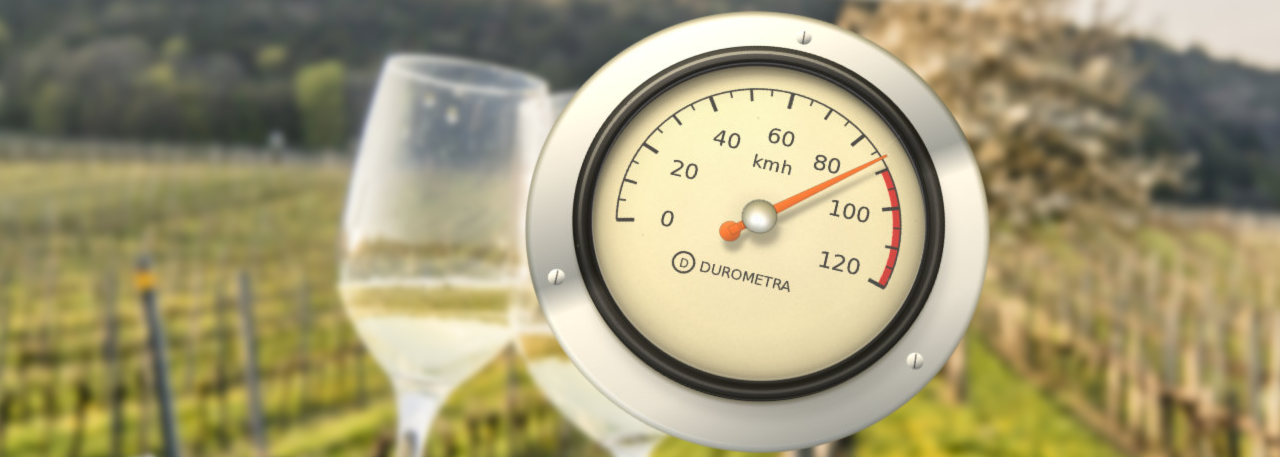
87.5 km/h
